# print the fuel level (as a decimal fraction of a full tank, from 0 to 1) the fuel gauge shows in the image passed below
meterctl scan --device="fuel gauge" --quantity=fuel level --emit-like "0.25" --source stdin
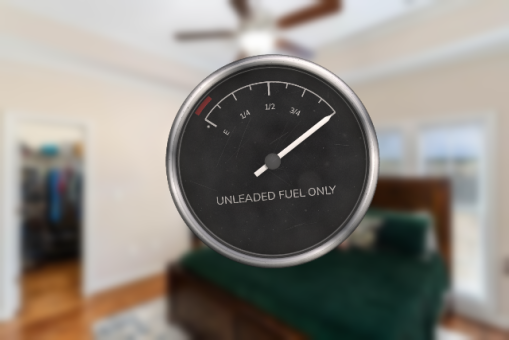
1
